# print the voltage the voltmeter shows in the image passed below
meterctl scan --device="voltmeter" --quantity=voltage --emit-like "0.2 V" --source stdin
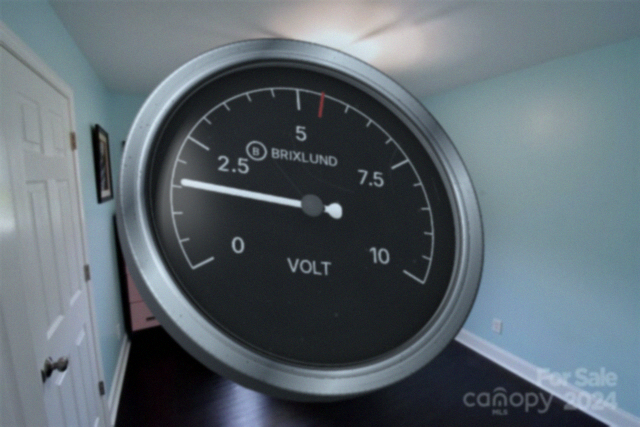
1.5 V
